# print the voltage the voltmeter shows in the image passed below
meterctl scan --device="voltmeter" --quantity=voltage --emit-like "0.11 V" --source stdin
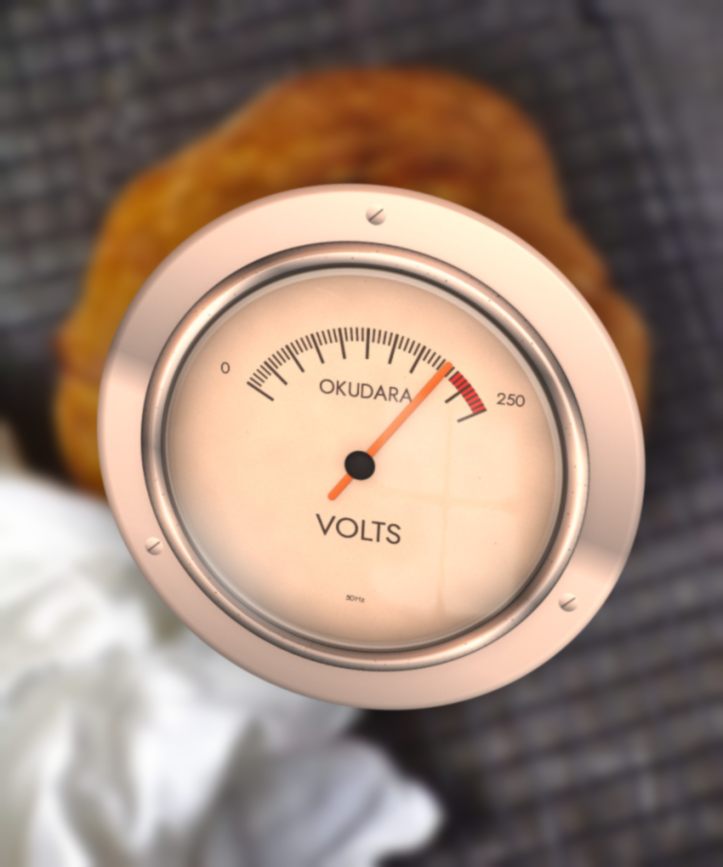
200 V
